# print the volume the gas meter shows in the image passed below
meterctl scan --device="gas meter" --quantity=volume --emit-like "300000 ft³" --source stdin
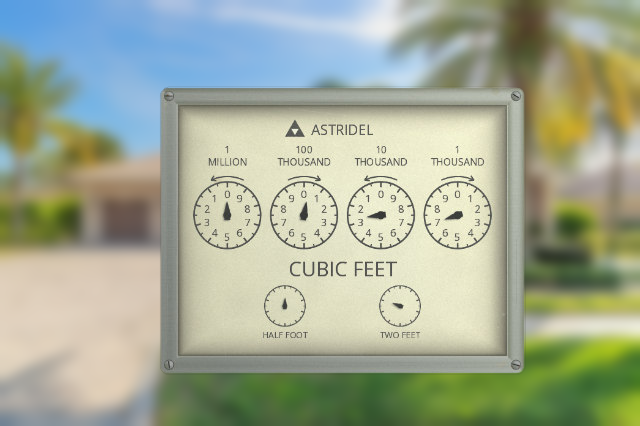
2700 ft³
